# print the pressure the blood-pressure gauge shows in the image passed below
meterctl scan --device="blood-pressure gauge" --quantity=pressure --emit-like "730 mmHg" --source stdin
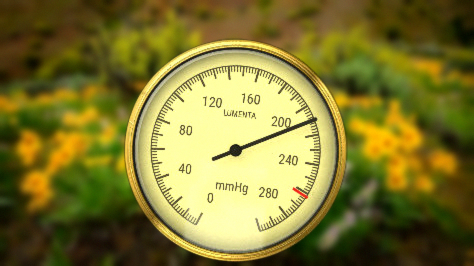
210 mmHg
